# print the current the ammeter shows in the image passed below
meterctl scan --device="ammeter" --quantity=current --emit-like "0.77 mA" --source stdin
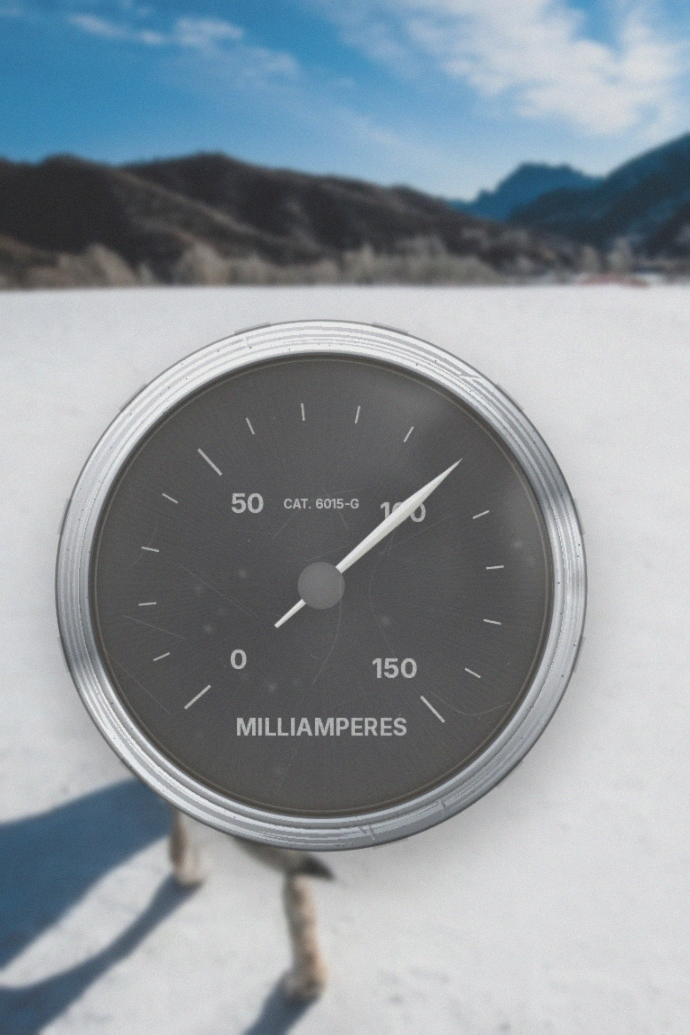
100 mA
